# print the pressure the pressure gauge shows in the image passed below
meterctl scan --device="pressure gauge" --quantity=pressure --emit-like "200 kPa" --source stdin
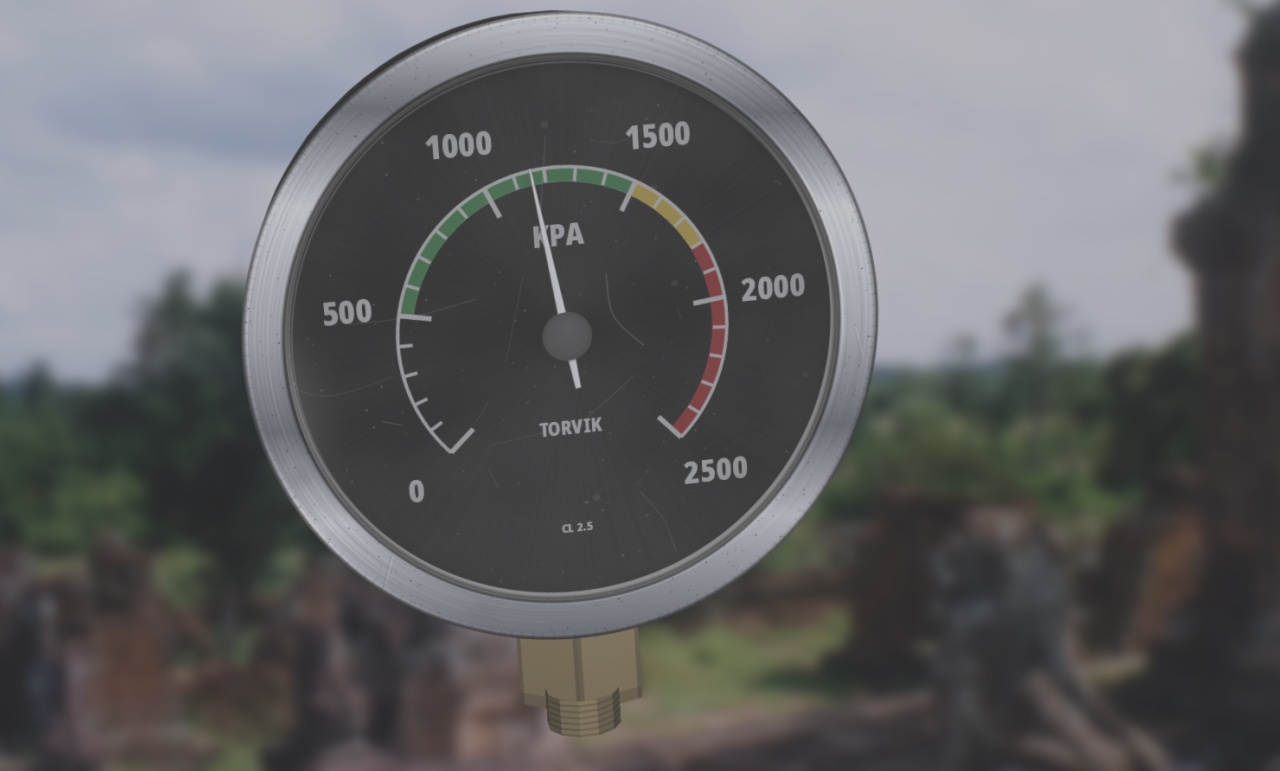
1150 kPa
